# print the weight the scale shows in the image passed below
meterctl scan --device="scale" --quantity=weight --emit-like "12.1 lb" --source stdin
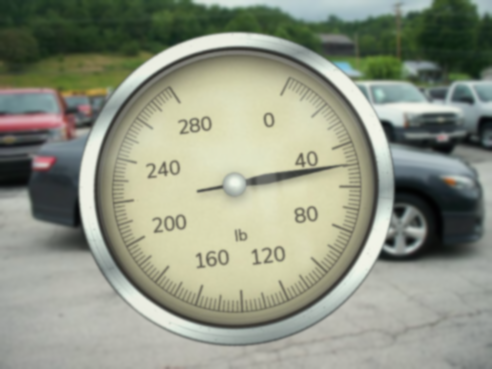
50 lb
